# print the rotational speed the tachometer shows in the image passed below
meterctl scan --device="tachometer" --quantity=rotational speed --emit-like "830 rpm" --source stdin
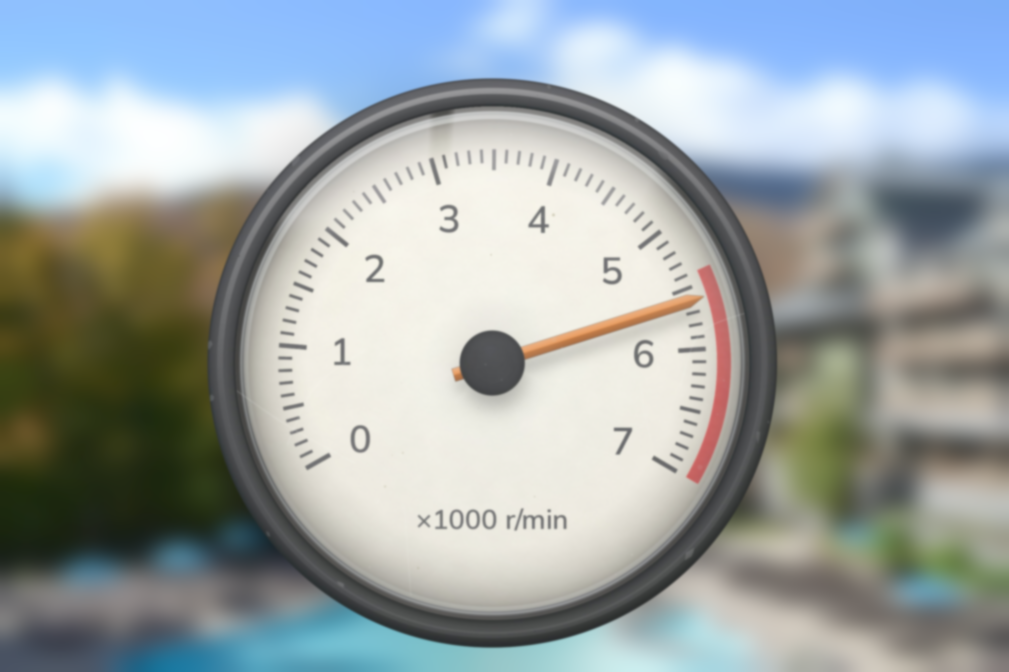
5600 rpm
